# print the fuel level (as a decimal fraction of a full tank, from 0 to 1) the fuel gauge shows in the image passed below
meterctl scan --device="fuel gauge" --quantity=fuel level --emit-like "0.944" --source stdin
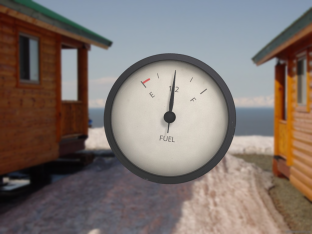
0.5
